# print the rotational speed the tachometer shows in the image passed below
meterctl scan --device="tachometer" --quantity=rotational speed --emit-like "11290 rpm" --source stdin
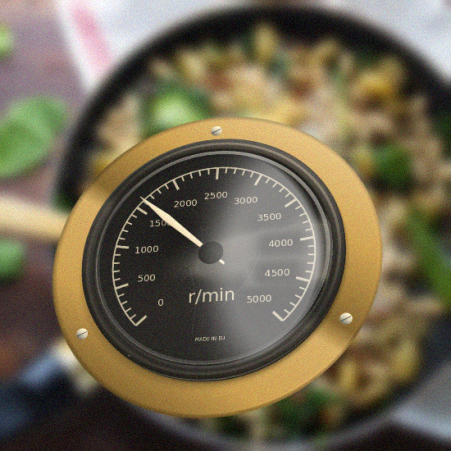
1600 rpm
